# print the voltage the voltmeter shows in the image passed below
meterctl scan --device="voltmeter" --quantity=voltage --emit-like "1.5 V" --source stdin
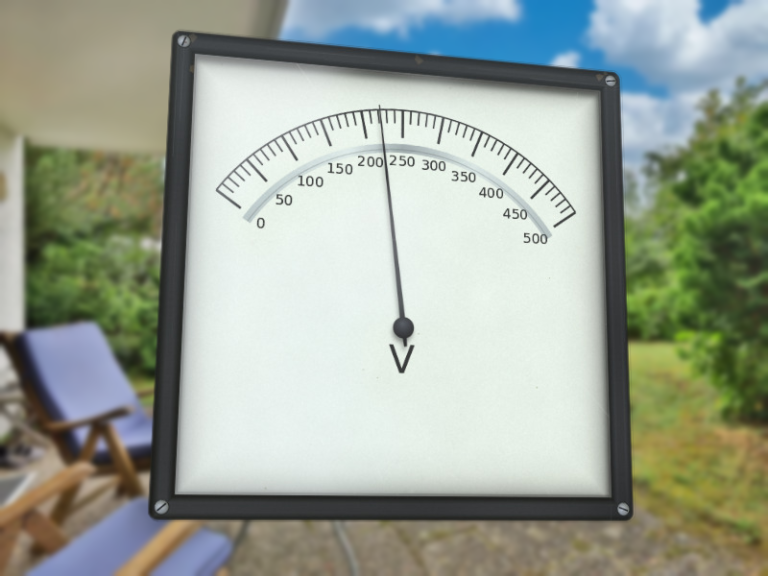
220 V
